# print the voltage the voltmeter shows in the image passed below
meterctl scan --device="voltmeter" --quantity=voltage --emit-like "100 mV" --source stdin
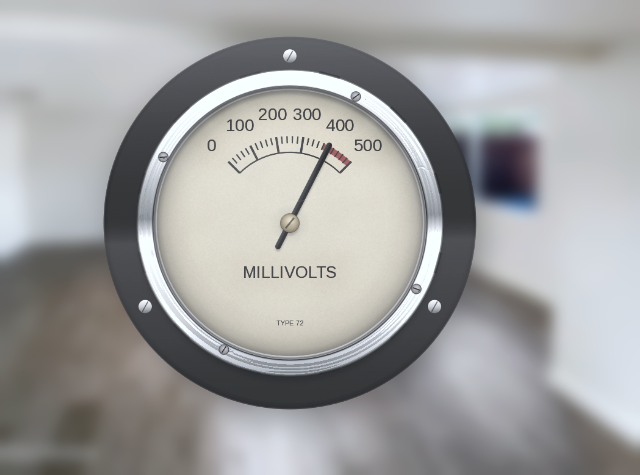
400 mV
